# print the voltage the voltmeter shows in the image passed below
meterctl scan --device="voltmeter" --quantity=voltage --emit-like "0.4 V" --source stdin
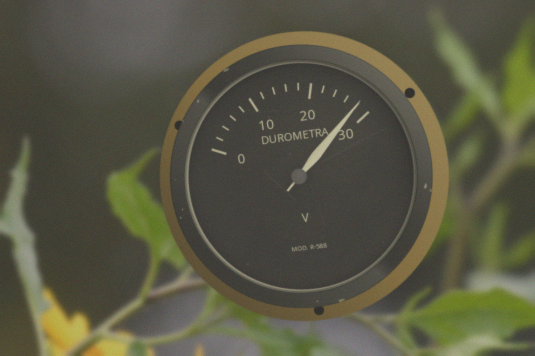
28 V
